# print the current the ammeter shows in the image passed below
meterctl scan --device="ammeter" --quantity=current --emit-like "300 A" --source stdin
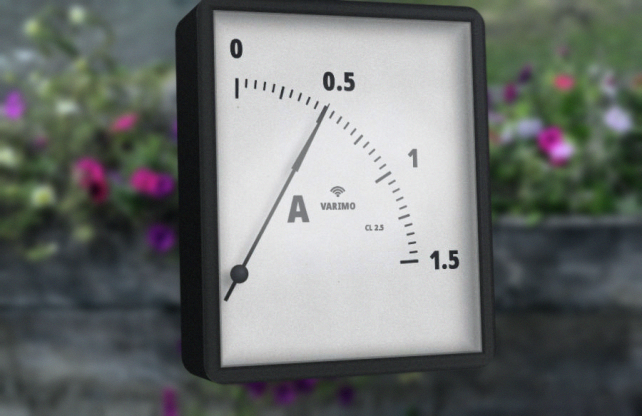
0.5 A
